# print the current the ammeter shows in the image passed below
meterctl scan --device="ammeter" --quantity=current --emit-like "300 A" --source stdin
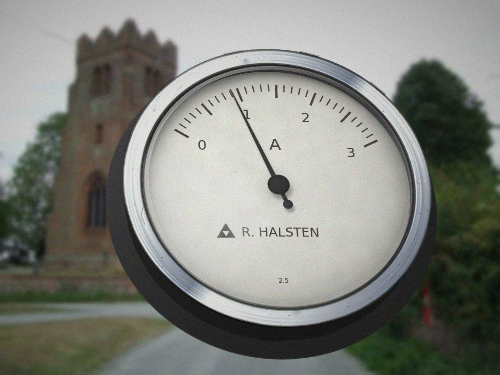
0.9 A
